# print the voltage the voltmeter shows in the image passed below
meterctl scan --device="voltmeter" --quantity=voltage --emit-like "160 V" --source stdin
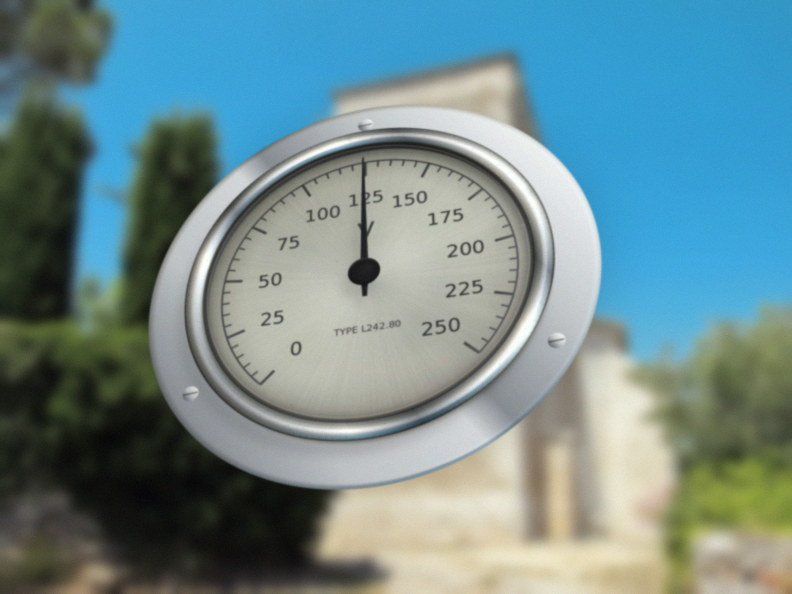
125 V
